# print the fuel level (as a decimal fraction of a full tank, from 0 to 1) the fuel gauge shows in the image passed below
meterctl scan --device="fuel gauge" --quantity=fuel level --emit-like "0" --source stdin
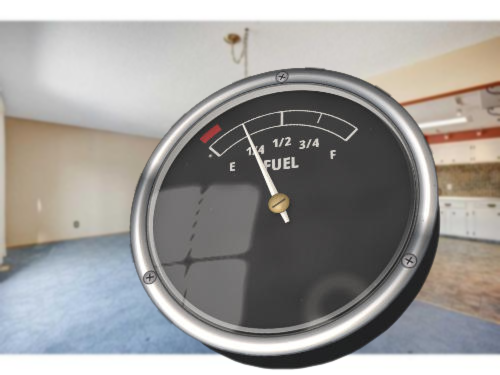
0.25
